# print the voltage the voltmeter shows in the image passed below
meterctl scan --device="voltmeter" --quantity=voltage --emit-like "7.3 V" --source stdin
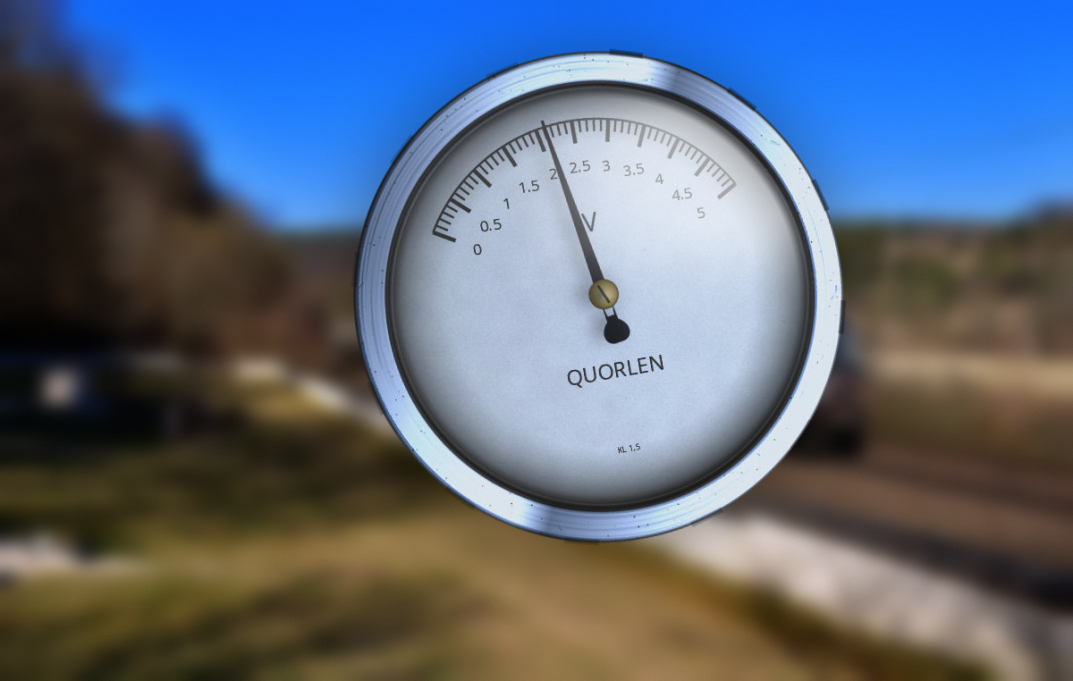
2.1 V
